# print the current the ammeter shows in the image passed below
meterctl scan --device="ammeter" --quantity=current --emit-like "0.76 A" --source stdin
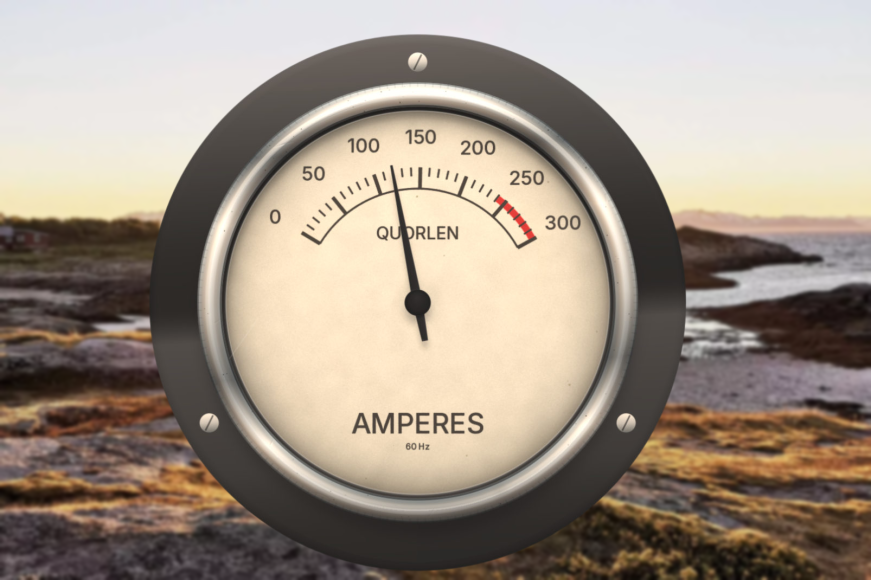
120 A
